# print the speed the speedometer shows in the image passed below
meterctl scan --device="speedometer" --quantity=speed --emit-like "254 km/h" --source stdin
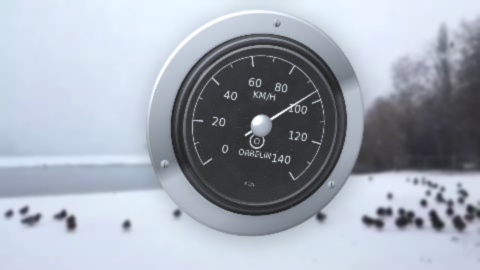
95 km/h
